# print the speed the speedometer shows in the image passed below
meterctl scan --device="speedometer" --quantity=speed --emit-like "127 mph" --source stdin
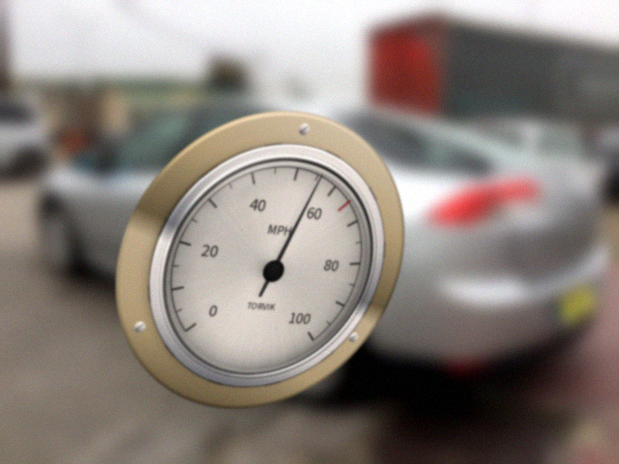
55 mph
